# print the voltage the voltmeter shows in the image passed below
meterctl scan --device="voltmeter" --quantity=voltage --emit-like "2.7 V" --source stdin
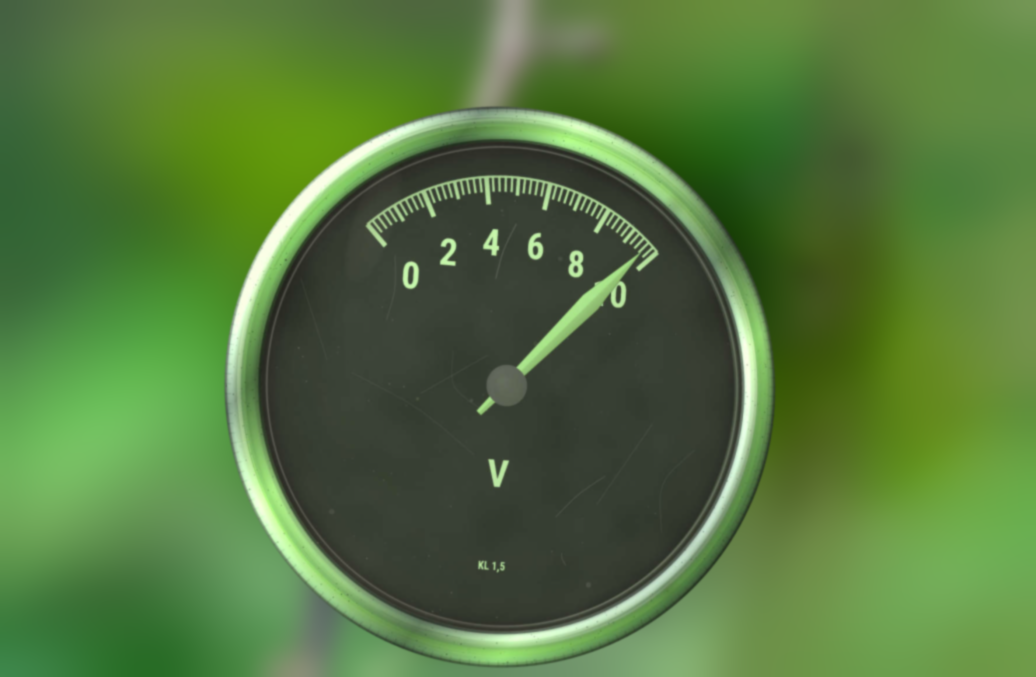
9.6 V
